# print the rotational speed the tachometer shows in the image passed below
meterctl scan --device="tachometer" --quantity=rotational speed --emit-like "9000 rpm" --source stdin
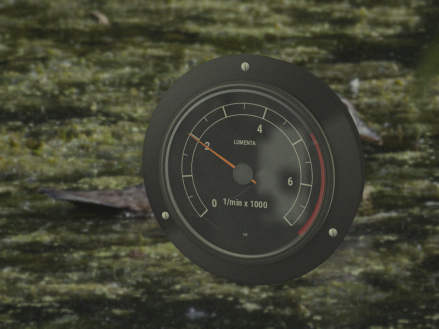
2000 rpm
